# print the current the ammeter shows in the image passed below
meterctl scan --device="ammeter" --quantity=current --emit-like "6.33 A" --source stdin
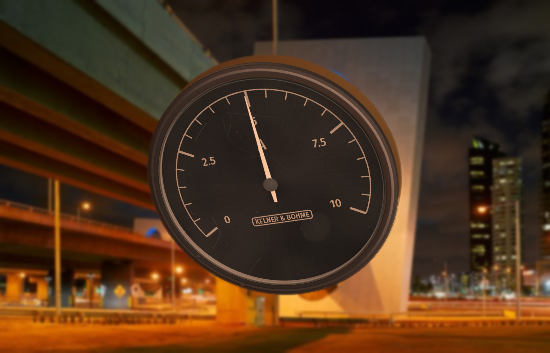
5 A
